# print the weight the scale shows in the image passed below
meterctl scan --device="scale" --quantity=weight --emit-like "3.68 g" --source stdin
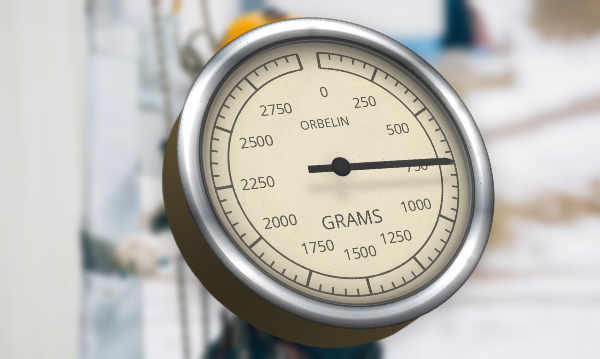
750 g
